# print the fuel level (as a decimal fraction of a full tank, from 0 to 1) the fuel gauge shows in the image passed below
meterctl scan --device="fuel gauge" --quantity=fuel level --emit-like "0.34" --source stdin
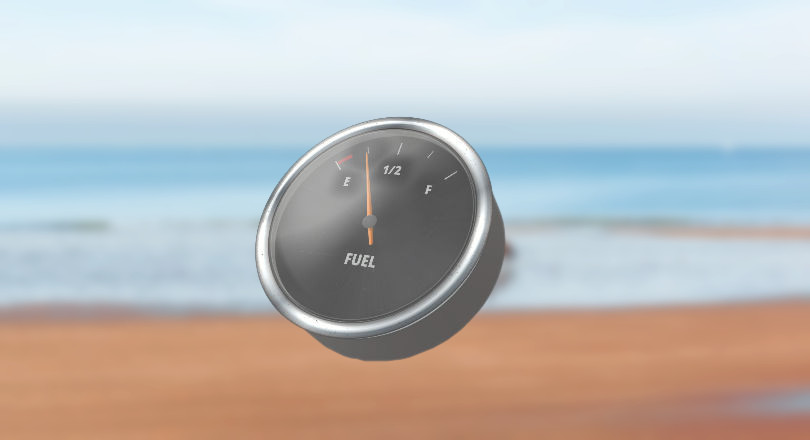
0.25
